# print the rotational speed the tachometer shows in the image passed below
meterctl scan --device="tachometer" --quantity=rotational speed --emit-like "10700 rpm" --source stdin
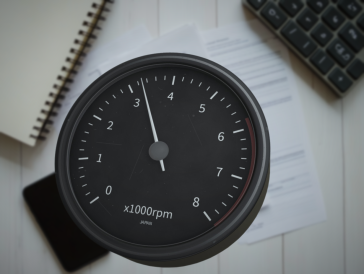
3300 rpm
